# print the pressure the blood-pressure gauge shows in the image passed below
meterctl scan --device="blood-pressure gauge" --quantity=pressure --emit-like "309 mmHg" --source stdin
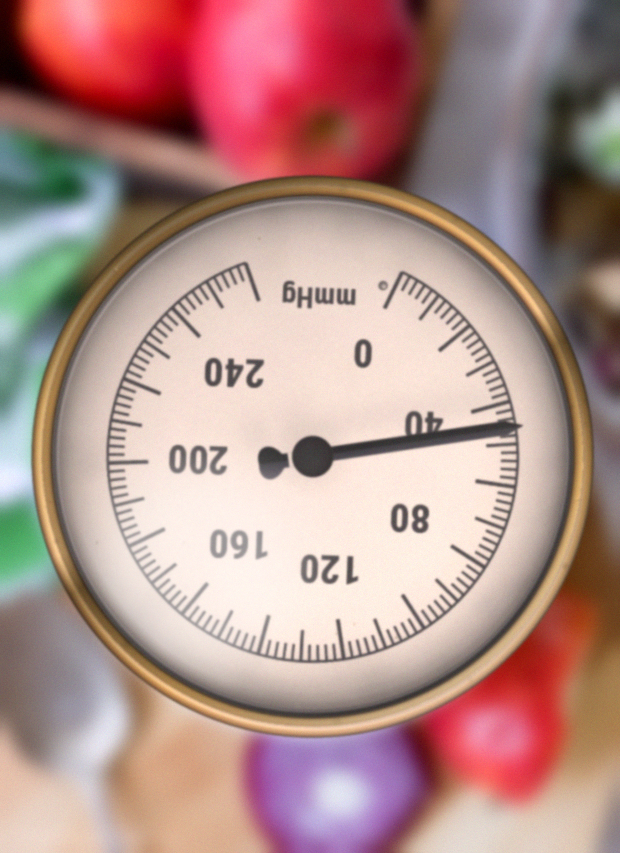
46 mmHg
